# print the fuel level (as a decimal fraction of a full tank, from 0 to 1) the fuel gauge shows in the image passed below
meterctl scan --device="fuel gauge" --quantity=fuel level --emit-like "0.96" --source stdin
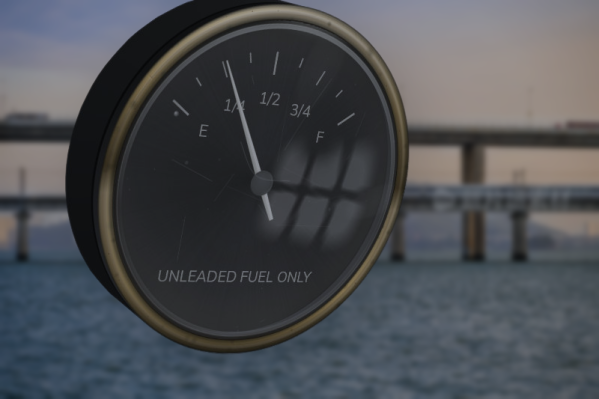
0.25
